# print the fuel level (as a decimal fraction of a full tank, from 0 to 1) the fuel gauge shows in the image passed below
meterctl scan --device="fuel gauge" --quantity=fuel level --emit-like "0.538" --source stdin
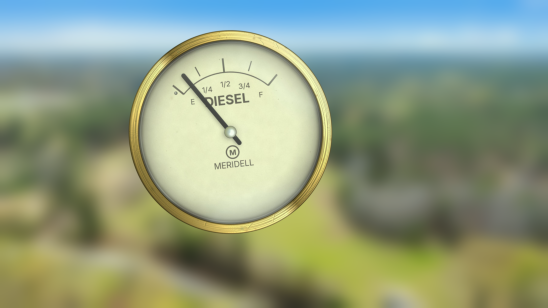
0.125
